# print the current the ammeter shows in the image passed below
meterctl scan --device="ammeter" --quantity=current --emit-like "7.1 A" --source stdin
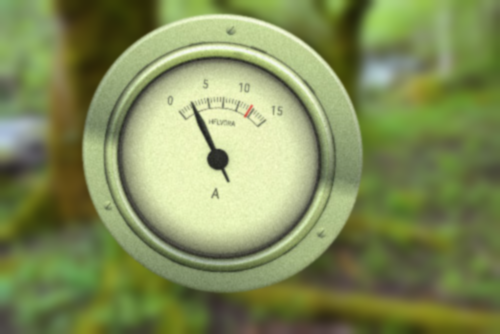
2.5 A
